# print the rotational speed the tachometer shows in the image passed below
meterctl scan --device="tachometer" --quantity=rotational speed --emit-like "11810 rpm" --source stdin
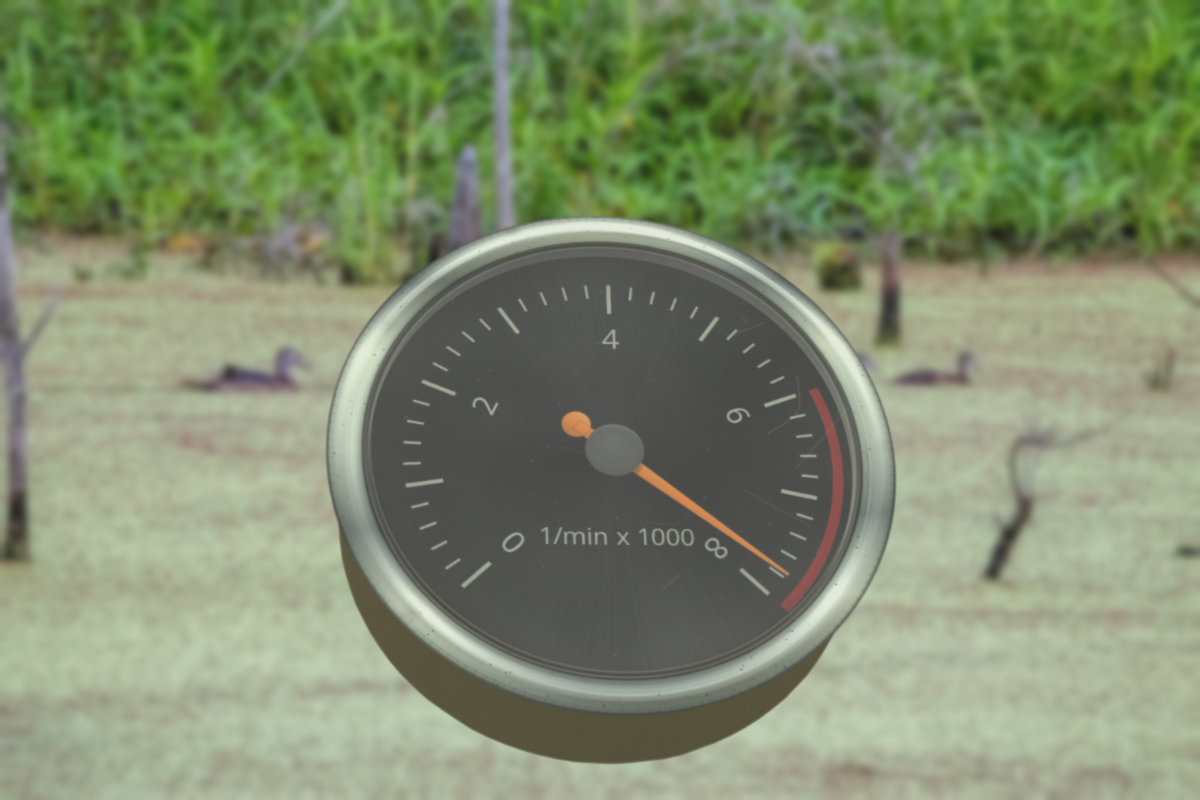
7800 rpm
